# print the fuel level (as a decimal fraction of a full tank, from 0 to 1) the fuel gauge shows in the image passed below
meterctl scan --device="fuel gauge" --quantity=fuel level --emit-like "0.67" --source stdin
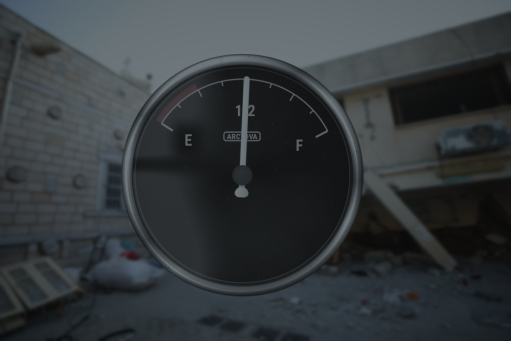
0.5
